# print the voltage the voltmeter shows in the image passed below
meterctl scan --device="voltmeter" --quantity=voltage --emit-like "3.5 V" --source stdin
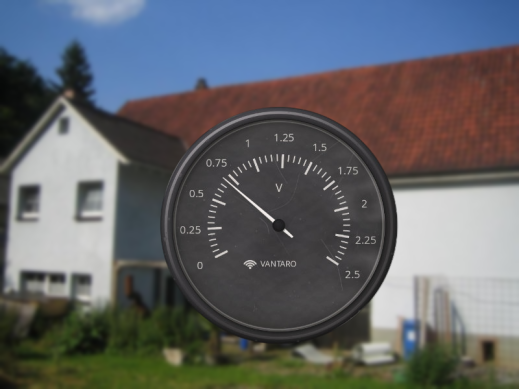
0.7 V
